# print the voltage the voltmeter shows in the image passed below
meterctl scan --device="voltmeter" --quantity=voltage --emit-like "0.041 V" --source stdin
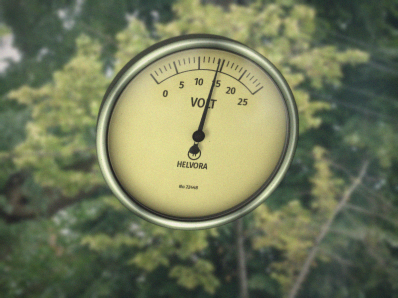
14 V
